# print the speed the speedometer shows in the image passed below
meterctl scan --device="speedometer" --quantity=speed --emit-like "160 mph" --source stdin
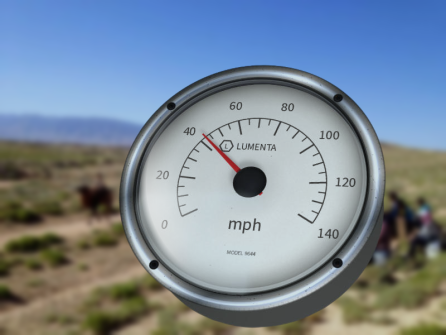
42.5 mph
